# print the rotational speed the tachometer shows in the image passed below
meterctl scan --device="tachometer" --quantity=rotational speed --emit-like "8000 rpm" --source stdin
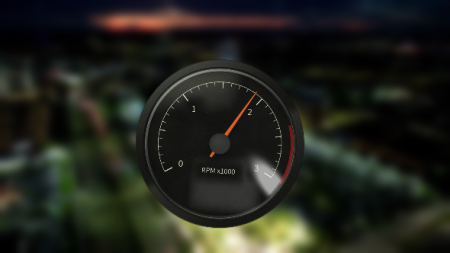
1900 rpm
